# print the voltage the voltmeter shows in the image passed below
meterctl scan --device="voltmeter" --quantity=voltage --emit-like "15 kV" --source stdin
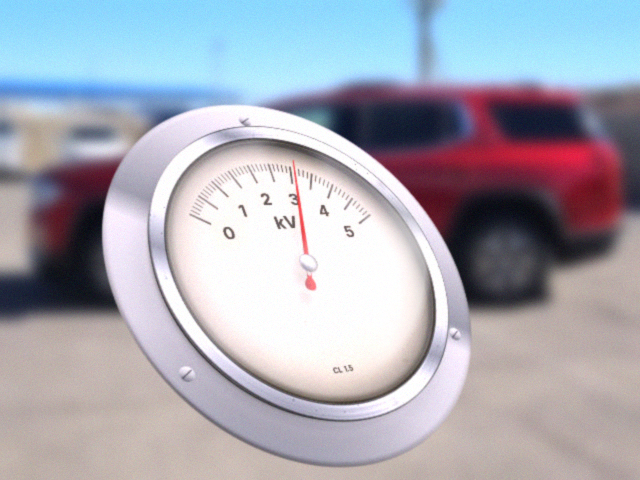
3 kV
